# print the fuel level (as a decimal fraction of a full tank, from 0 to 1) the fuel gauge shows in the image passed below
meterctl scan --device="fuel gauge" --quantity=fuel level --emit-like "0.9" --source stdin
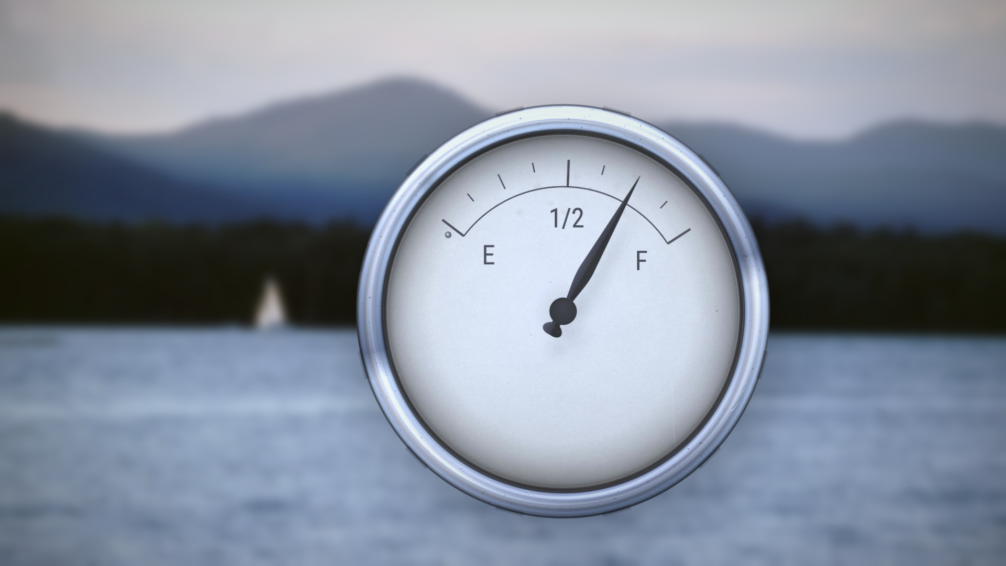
0.75
